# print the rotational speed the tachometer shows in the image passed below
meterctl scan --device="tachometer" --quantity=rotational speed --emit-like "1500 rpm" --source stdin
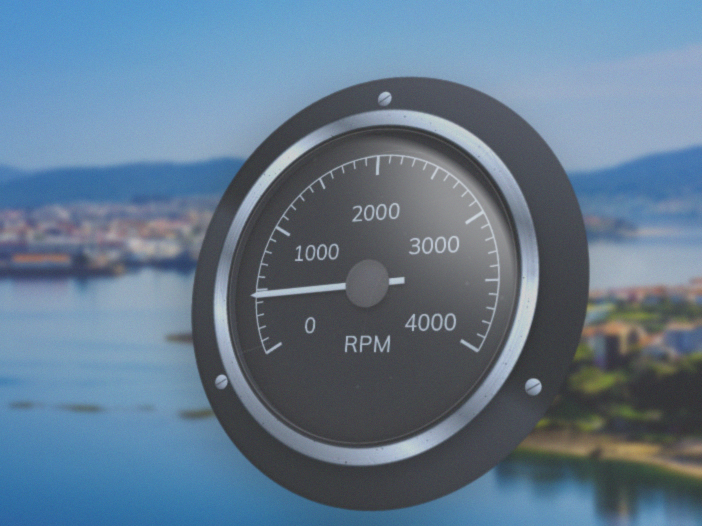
450 rpm
